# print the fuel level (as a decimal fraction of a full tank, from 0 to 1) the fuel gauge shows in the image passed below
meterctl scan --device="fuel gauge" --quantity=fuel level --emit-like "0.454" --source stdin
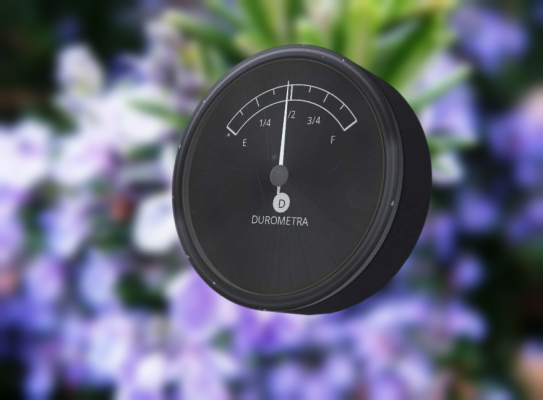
0.5
